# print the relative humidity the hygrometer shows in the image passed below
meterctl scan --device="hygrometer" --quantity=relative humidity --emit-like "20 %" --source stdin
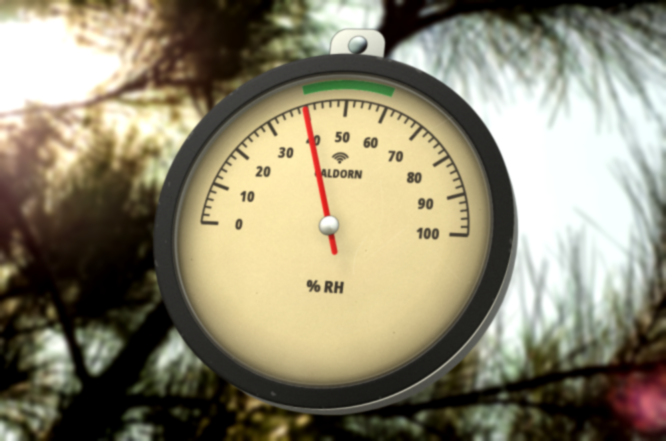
40 %
